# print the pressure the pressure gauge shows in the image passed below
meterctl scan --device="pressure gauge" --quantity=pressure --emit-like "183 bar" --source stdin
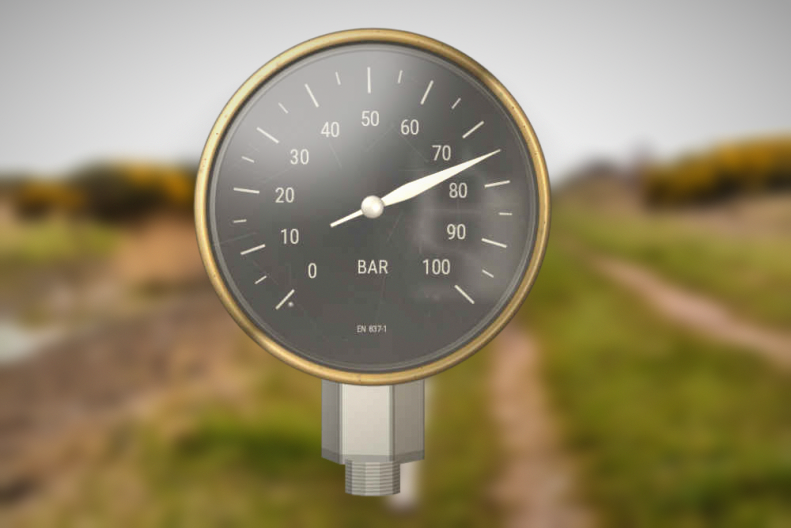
75 bar
